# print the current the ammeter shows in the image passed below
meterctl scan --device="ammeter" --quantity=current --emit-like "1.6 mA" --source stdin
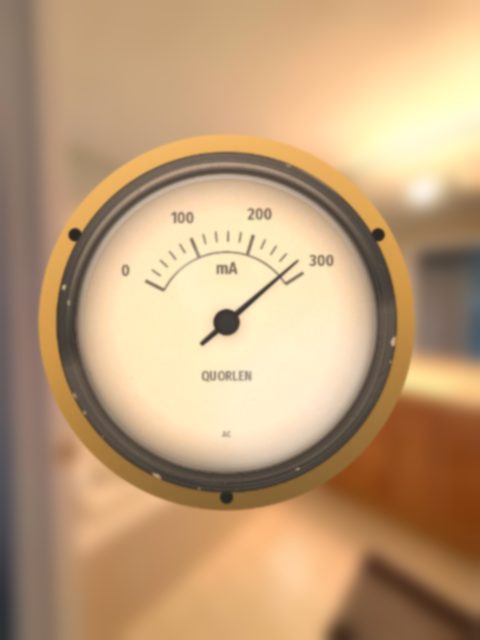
280 mA
